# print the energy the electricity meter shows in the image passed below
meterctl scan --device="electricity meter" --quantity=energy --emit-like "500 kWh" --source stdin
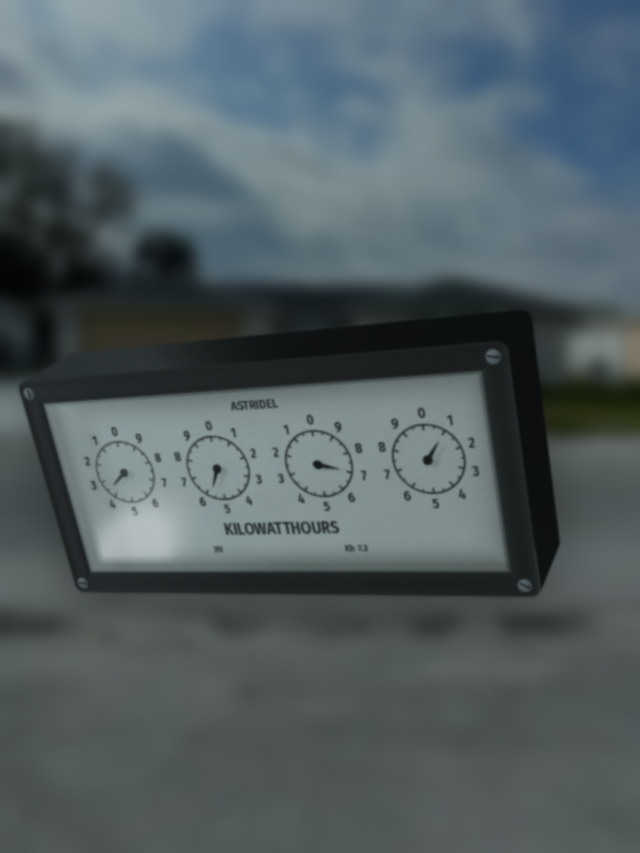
3571 kWh
